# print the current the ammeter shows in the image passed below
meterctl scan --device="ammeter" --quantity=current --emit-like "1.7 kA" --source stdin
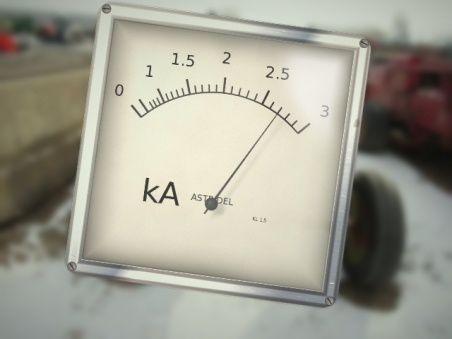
2.7 kA
